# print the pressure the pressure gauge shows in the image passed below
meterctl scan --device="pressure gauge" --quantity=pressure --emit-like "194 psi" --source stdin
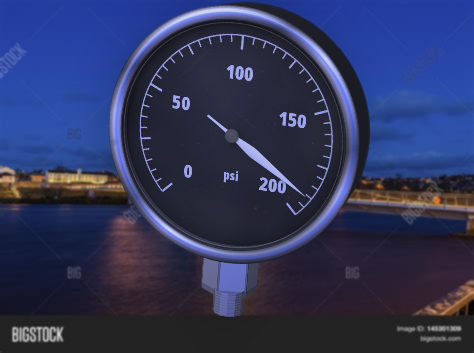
190 psi
